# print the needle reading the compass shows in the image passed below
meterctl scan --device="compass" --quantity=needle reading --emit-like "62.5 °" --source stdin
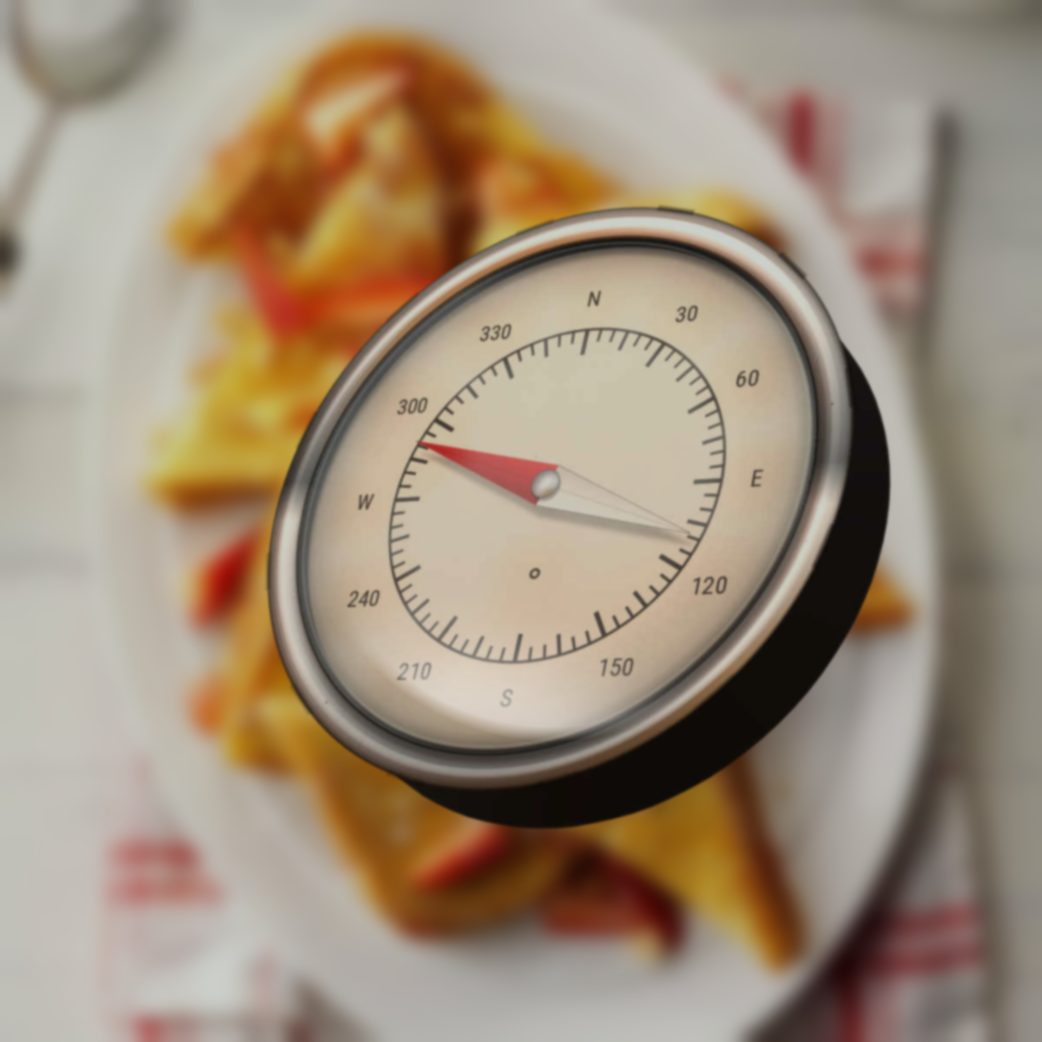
290 °
